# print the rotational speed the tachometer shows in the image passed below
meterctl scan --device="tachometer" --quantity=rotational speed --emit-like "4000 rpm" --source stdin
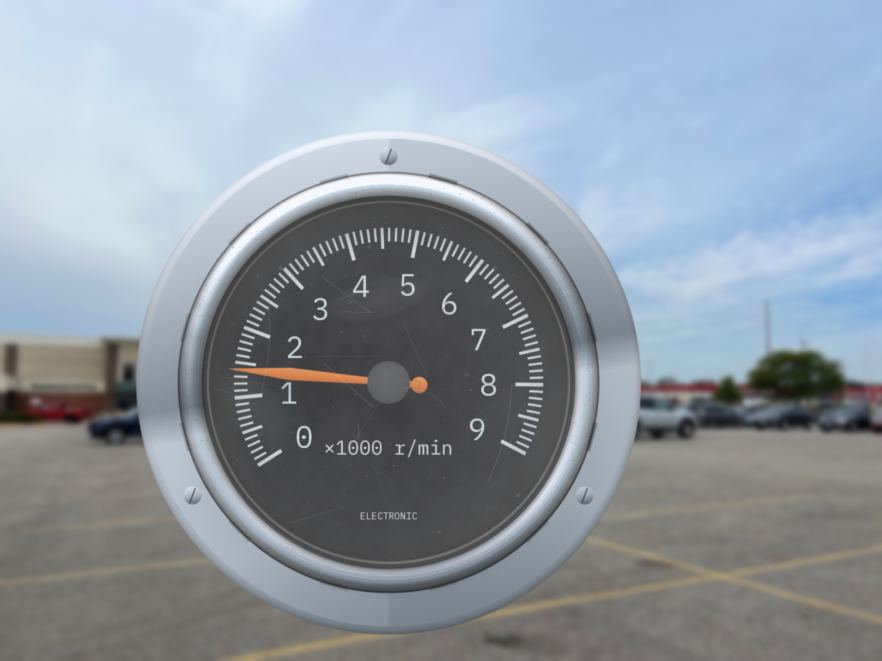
1400 rpm
